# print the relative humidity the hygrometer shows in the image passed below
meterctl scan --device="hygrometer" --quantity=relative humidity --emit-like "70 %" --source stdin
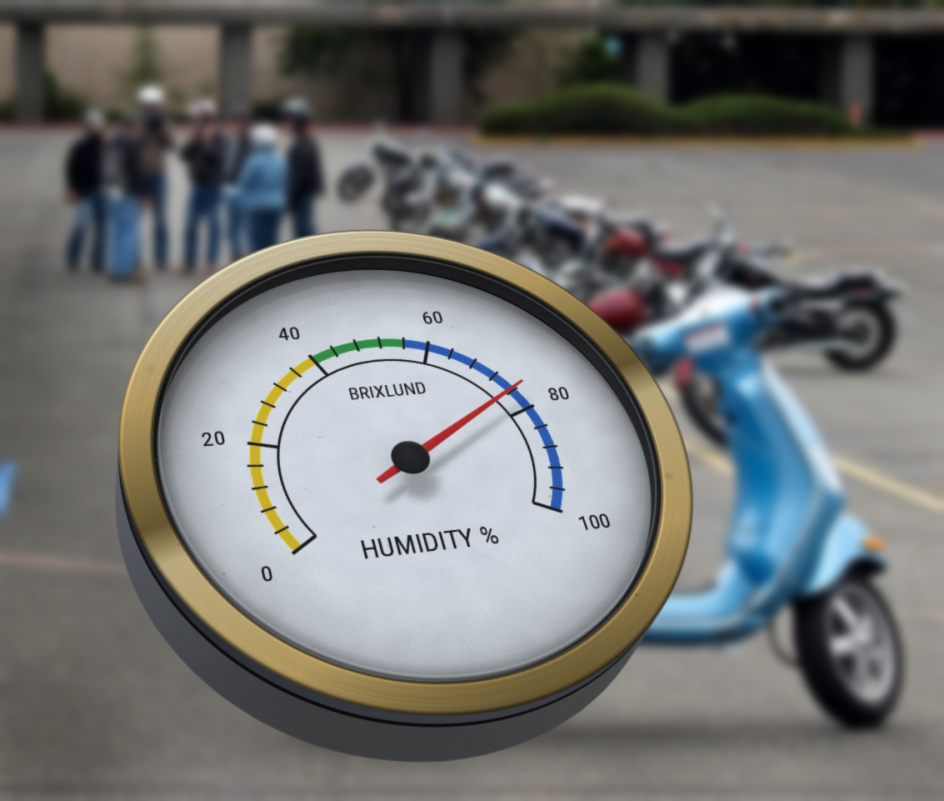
76 %
